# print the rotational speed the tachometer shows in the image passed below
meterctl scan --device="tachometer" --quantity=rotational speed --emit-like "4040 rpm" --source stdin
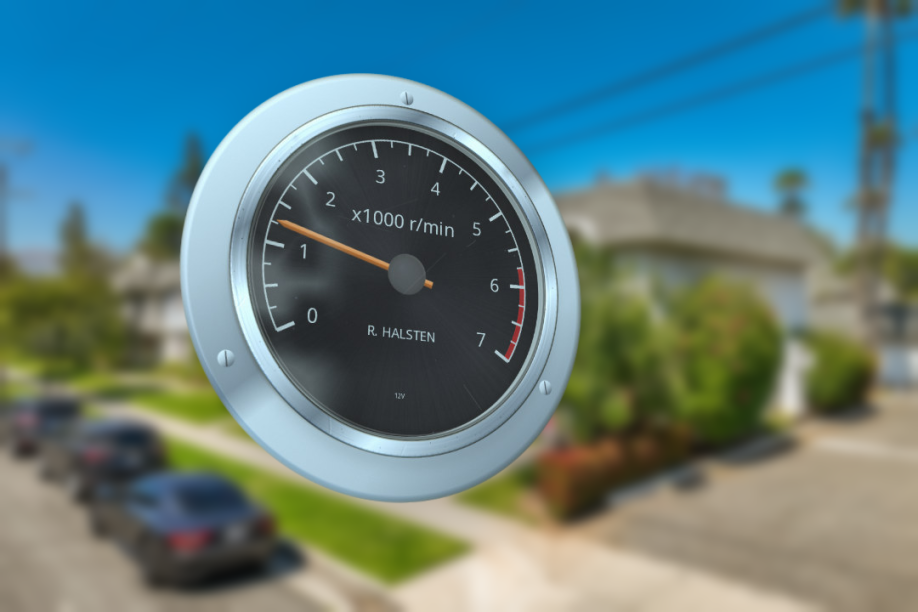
1250 rpm
